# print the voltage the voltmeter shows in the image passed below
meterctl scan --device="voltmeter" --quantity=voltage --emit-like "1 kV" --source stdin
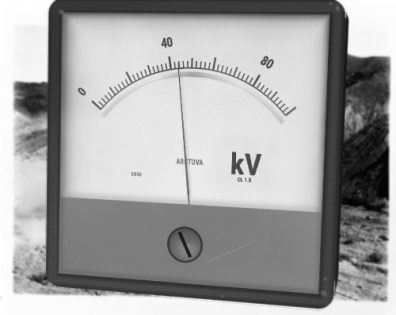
44 kV
